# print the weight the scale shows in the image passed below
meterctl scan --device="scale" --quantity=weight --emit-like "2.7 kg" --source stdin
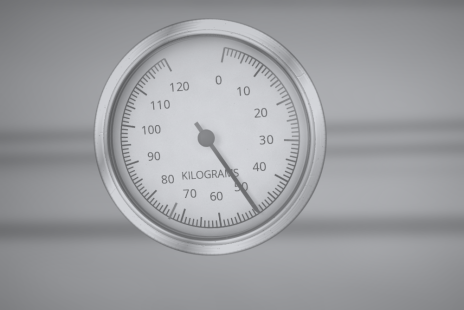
50 kg
